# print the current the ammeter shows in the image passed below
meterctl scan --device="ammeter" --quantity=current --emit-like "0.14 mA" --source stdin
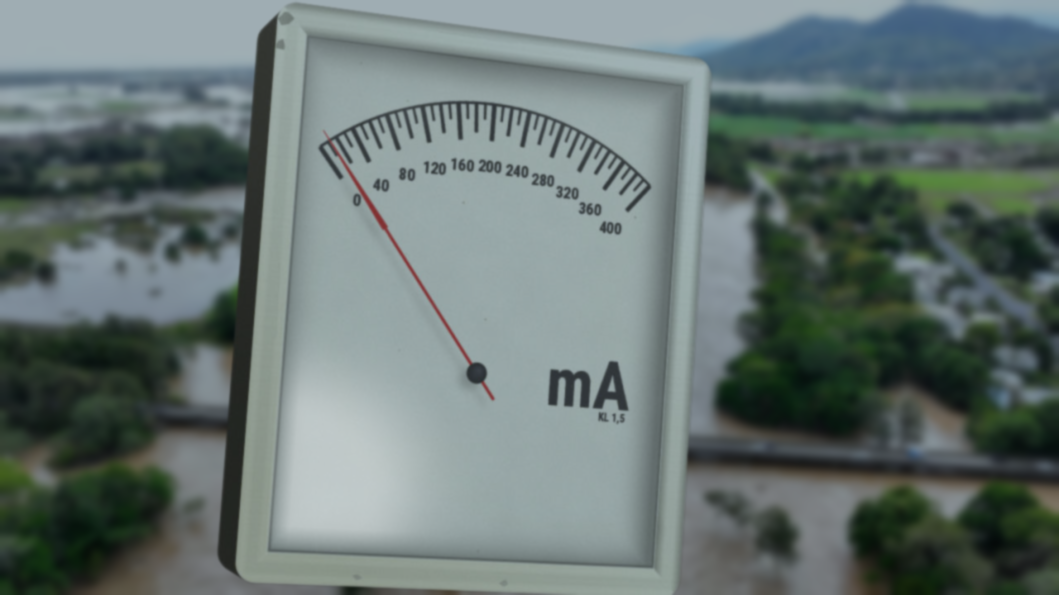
10 mA
